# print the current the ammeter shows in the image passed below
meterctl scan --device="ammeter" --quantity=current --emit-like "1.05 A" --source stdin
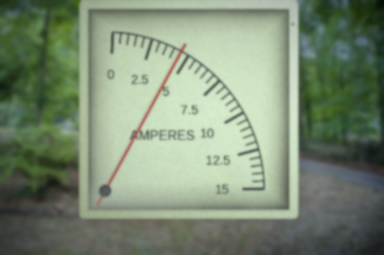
4.5 A
